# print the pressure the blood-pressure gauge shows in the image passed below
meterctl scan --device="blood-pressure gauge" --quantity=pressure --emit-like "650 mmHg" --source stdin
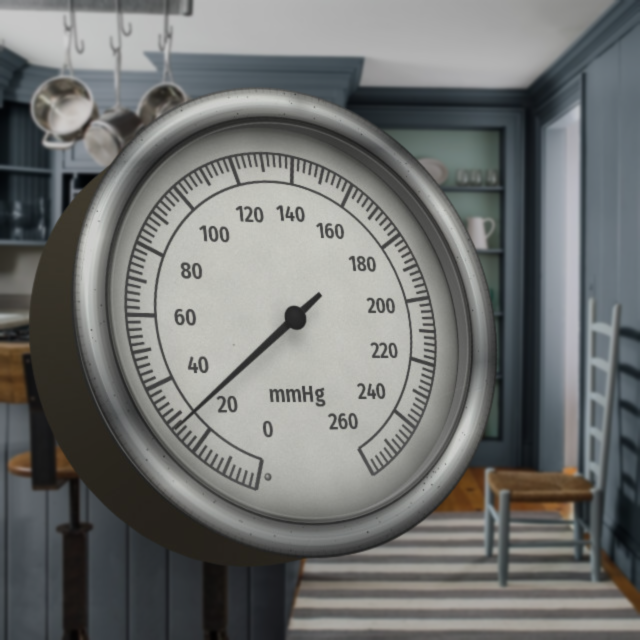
28 mmHg
